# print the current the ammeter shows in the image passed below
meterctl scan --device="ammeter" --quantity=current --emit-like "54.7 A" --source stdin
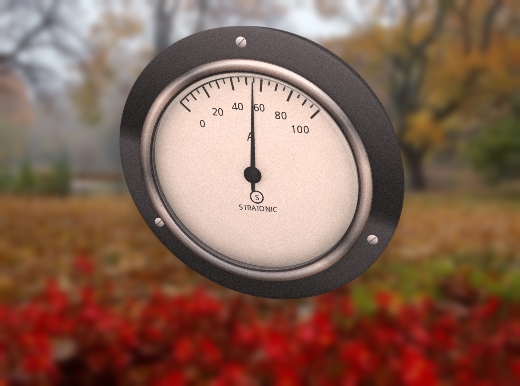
55 A
